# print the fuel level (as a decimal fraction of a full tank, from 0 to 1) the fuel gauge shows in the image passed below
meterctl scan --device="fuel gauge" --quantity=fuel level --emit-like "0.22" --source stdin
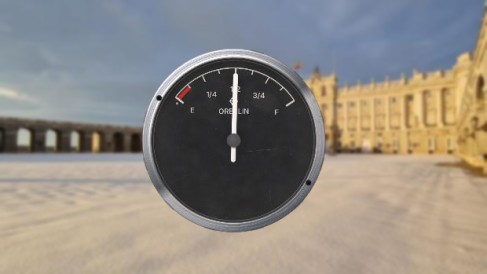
0.5
